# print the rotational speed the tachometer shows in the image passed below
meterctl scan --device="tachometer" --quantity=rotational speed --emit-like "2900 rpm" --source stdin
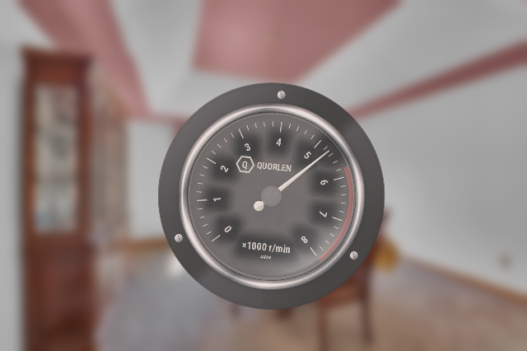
5300 rpm
